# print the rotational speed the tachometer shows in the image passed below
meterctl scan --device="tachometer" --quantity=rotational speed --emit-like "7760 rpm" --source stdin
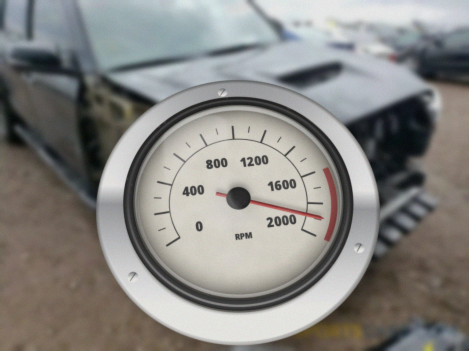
1900 rpm
